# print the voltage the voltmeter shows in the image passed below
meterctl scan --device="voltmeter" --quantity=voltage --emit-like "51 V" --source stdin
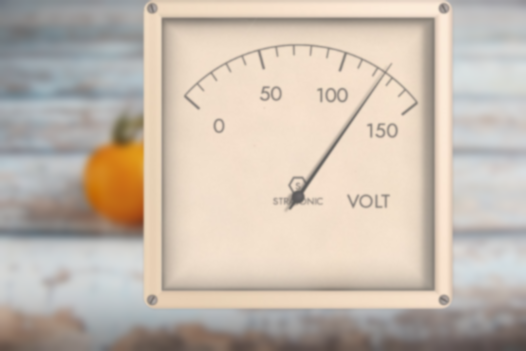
125 V
